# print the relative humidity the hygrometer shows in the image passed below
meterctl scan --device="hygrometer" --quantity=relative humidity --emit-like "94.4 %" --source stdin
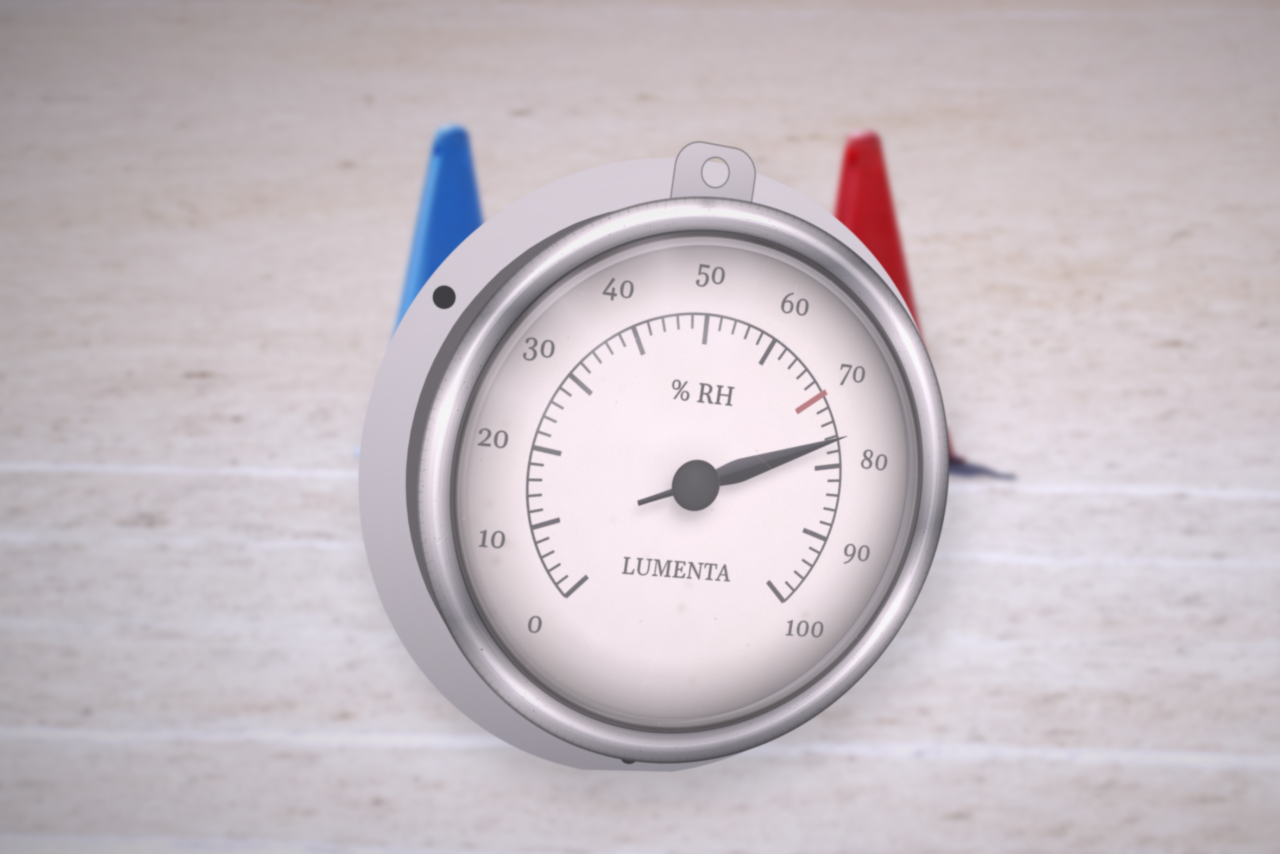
76 %
